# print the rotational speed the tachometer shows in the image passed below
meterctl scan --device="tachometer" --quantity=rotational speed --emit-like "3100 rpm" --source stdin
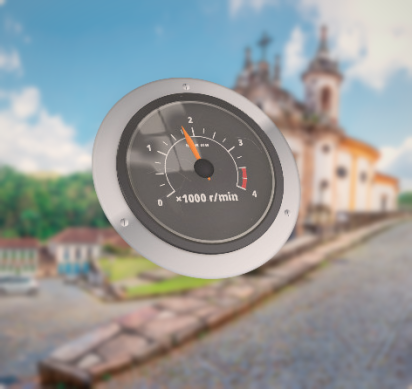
1750 rpm
